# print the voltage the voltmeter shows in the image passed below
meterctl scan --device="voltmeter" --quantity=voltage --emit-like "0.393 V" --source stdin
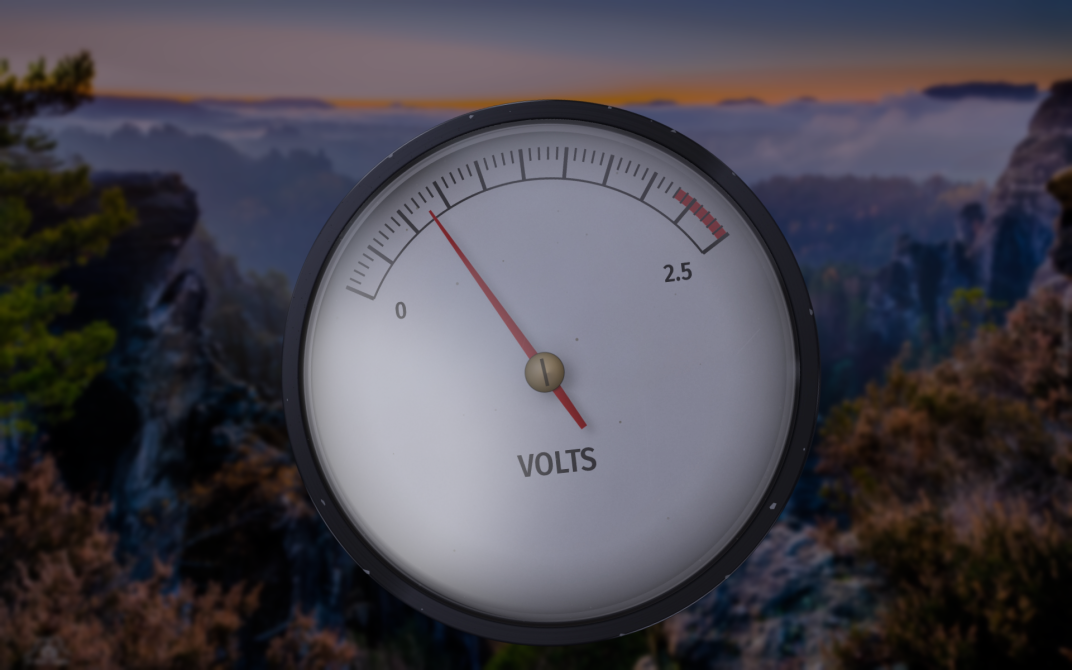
0.65 V
